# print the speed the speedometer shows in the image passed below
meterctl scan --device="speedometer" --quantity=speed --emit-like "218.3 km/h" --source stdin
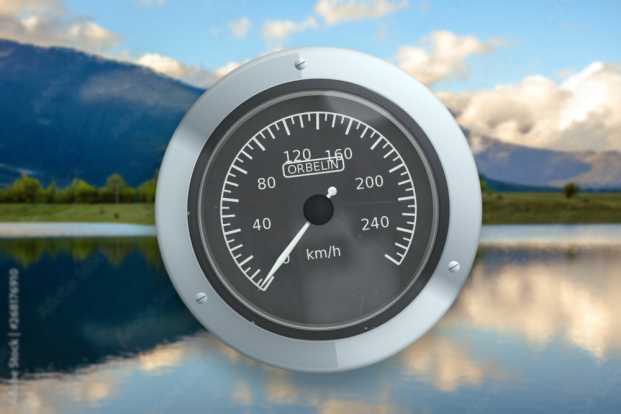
2.5 km/h
